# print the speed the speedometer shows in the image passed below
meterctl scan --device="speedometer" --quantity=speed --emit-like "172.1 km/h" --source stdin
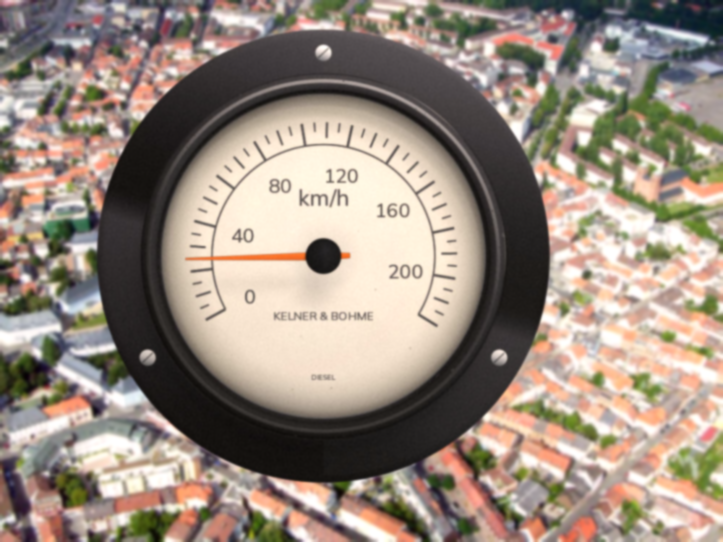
25 km/h
